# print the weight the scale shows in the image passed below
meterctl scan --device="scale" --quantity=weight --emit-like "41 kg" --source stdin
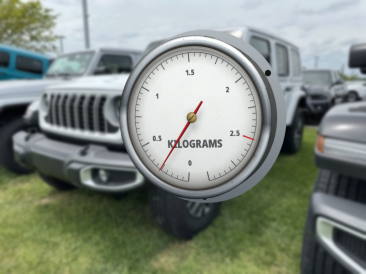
0.25 kg
